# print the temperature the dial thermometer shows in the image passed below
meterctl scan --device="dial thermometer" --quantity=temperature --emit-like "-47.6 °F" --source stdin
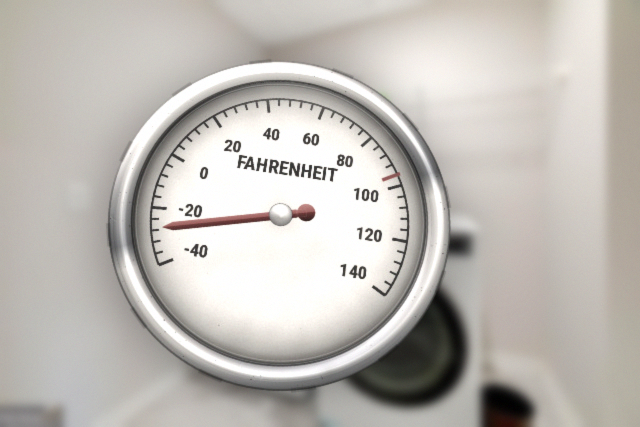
-28 °F
